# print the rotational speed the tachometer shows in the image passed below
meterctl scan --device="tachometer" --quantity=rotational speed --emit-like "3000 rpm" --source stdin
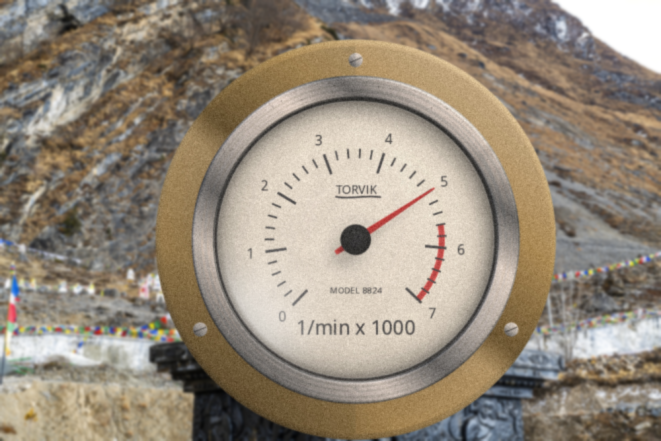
5000 rpm
